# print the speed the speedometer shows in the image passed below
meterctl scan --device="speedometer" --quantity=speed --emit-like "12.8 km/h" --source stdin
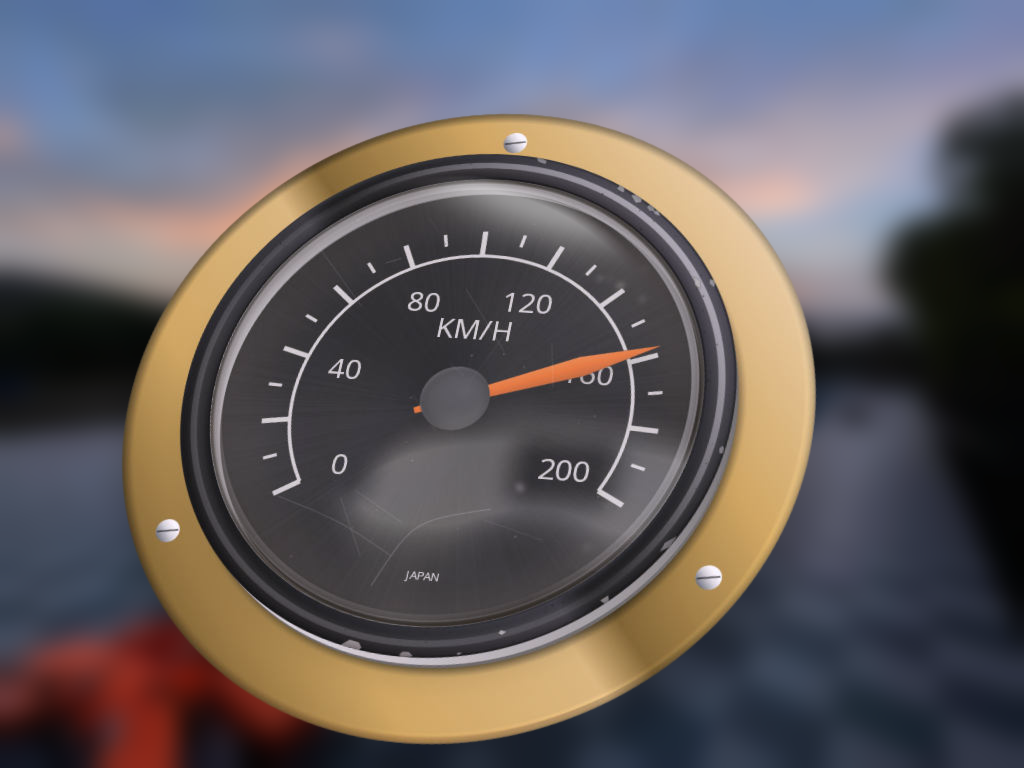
160 km/h
